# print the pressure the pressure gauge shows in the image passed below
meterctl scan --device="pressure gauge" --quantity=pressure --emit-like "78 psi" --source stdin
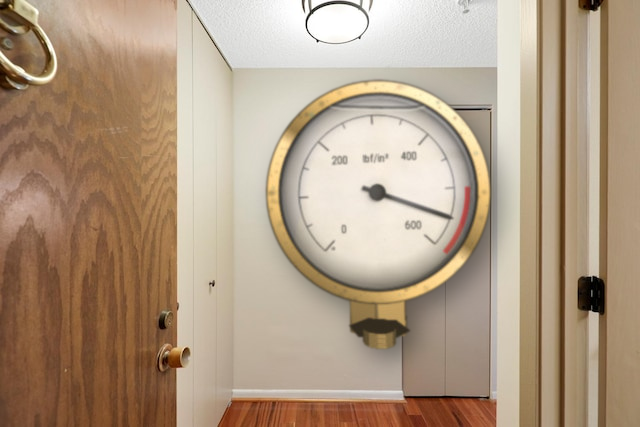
550 psi
